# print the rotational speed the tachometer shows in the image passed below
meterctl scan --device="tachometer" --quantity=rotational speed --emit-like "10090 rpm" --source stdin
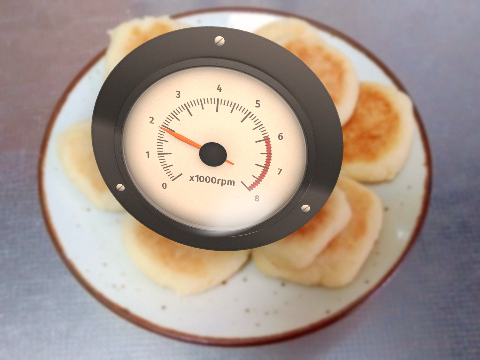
2000 rpm
